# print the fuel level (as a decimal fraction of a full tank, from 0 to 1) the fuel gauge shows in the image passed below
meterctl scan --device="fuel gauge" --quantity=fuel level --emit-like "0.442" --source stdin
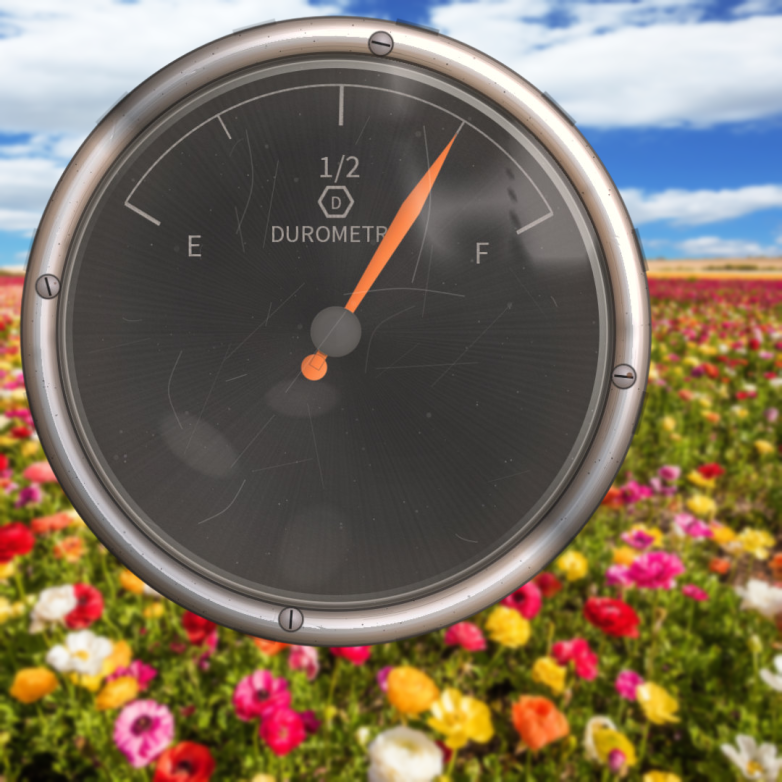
0.75
